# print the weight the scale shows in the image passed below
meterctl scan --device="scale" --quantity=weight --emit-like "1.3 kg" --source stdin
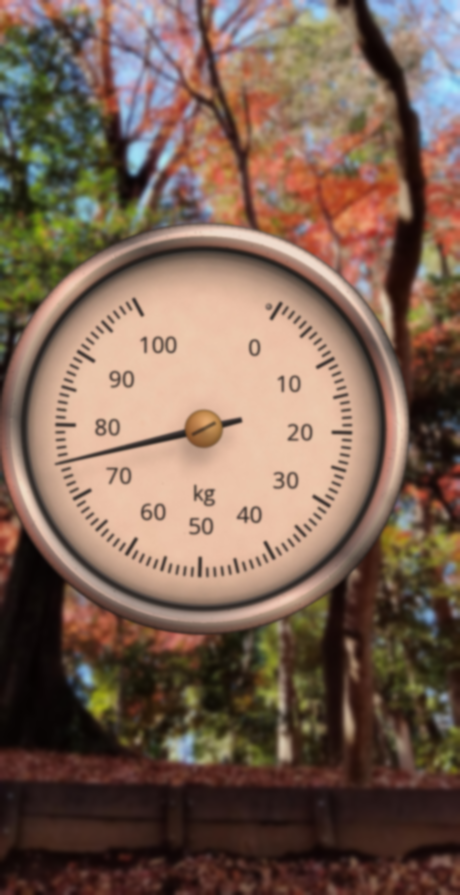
75 kg
